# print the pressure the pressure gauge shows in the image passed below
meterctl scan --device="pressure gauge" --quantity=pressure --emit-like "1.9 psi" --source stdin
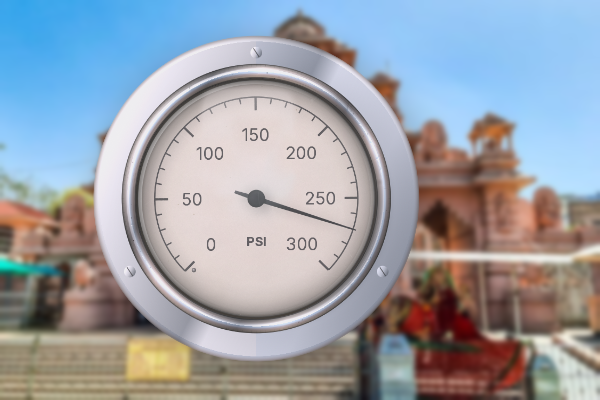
270 psi
